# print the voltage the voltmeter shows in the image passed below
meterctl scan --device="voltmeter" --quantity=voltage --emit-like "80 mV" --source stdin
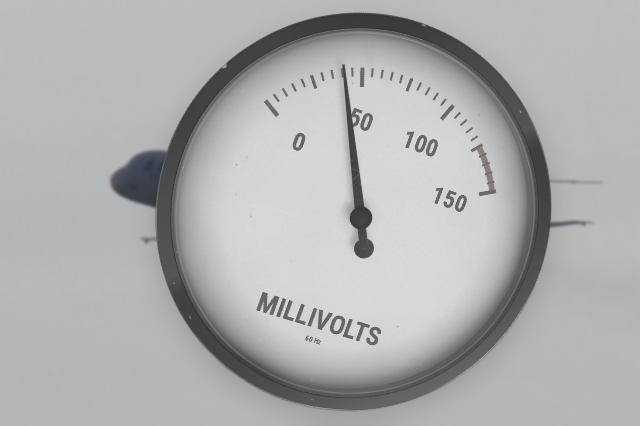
40 mV
